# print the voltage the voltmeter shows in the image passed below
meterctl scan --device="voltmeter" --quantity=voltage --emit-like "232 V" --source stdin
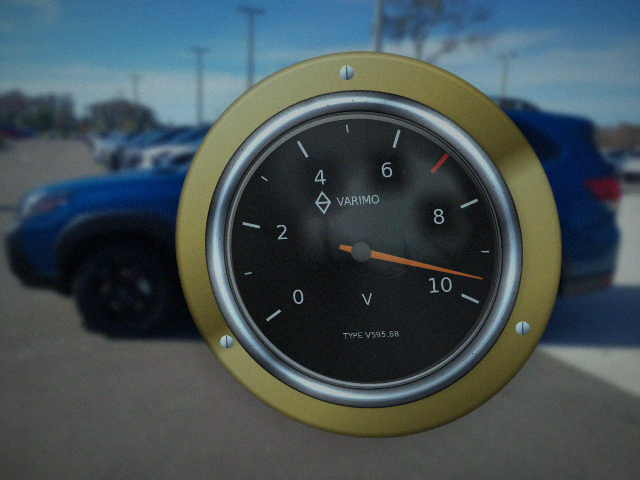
9.5 V
